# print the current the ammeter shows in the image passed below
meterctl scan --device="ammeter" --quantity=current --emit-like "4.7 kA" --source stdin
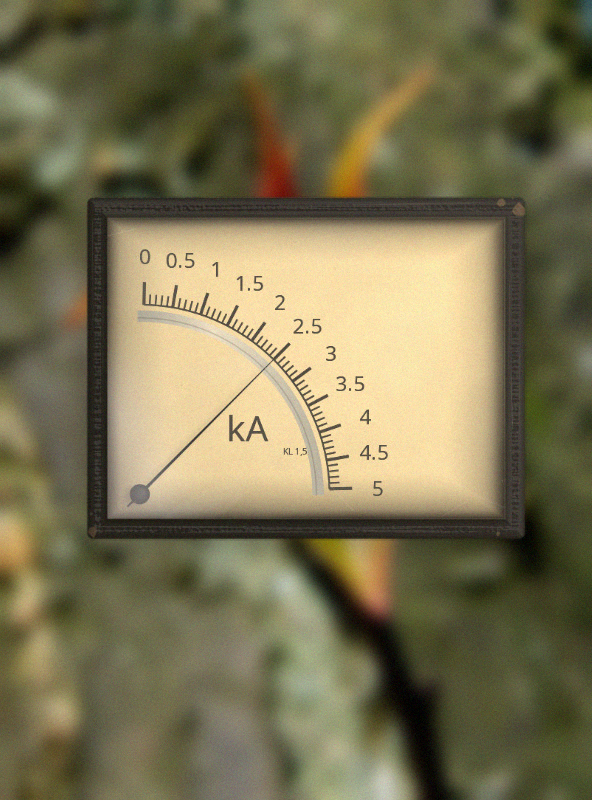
2.5 kA
